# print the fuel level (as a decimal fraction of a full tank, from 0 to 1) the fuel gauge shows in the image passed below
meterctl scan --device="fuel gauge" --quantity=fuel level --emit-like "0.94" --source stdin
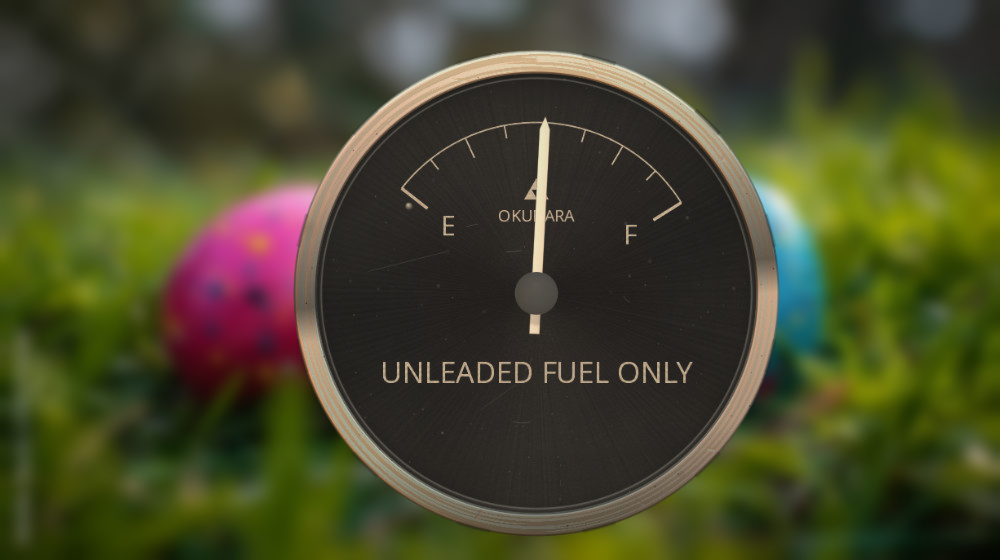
0.5
